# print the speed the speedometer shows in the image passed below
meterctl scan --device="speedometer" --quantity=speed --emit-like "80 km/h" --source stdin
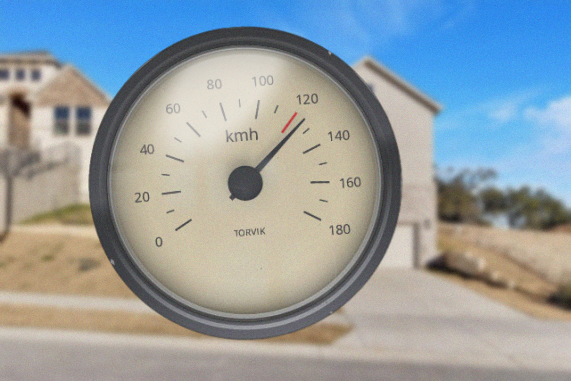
125 km/h
